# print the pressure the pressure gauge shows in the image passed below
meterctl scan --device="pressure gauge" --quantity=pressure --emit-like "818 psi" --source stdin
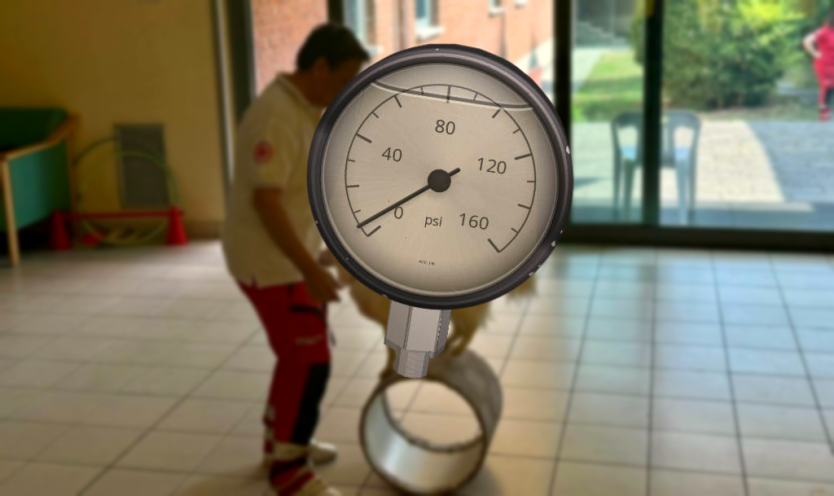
5 psi
